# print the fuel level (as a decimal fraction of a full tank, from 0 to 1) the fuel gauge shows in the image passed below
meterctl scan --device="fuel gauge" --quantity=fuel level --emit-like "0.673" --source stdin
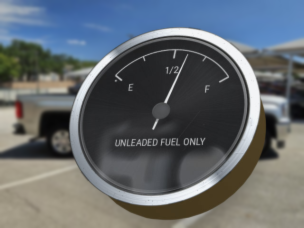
0.625
